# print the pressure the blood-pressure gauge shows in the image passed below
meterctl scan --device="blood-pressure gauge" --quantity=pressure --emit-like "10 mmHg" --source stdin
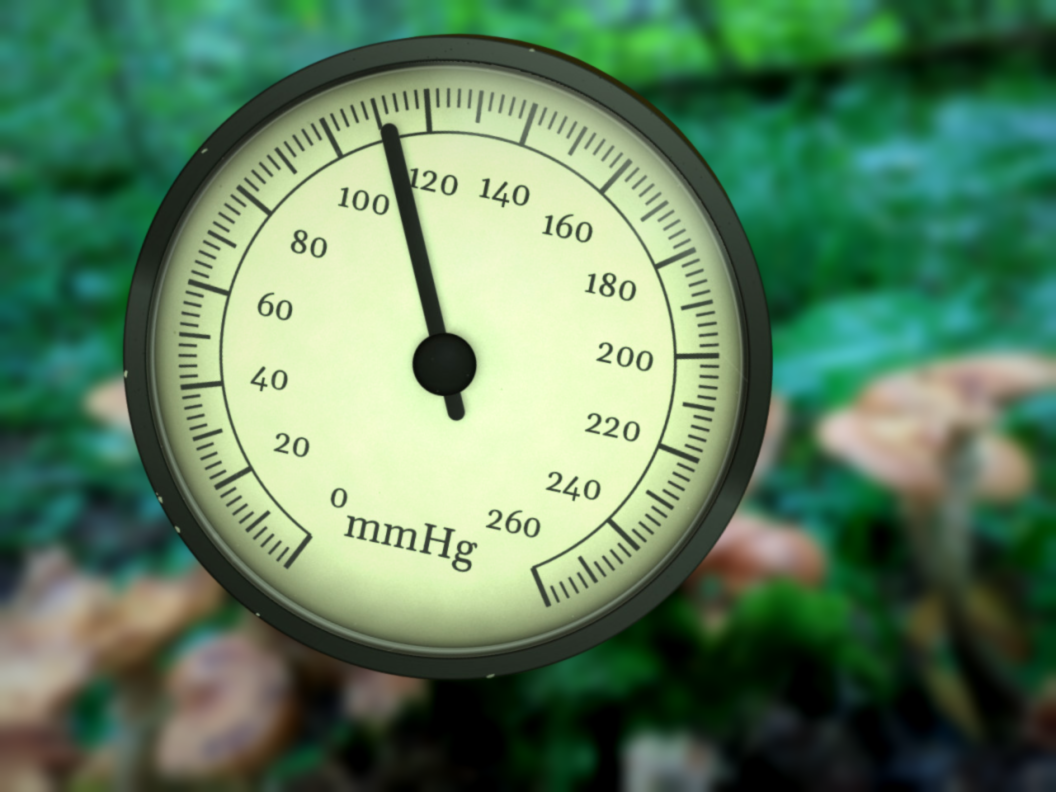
112 mmHg
